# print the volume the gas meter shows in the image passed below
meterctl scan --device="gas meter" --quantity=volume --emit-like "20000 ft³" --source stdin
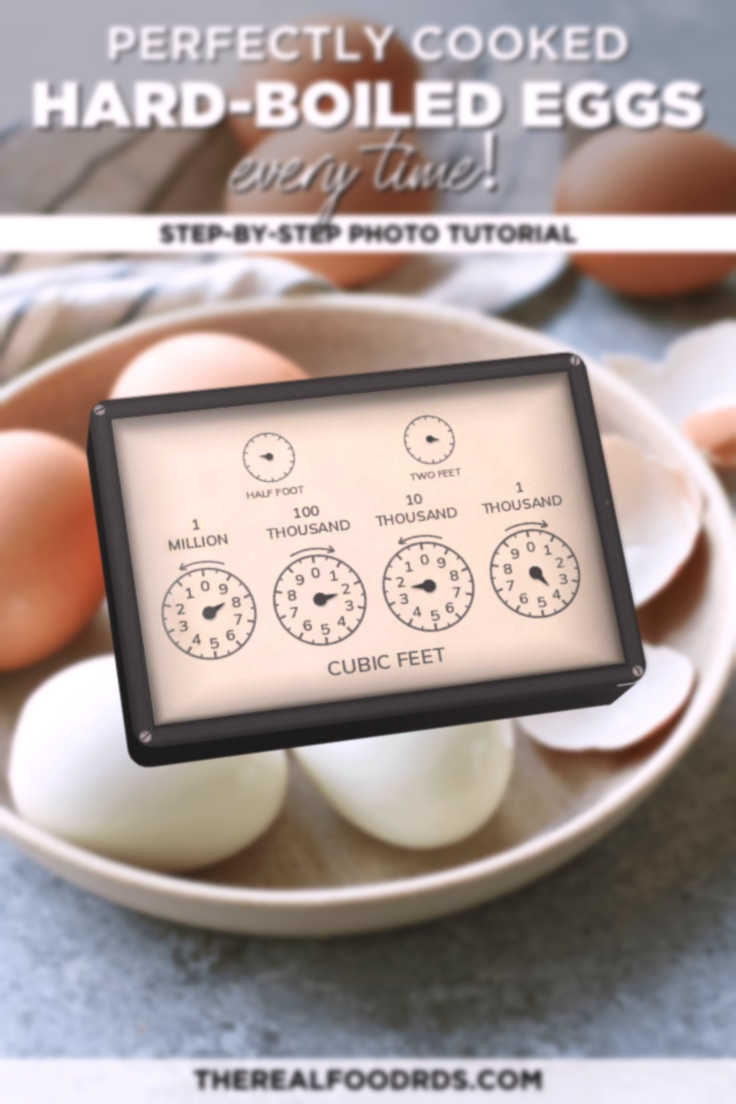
822400 ft³
